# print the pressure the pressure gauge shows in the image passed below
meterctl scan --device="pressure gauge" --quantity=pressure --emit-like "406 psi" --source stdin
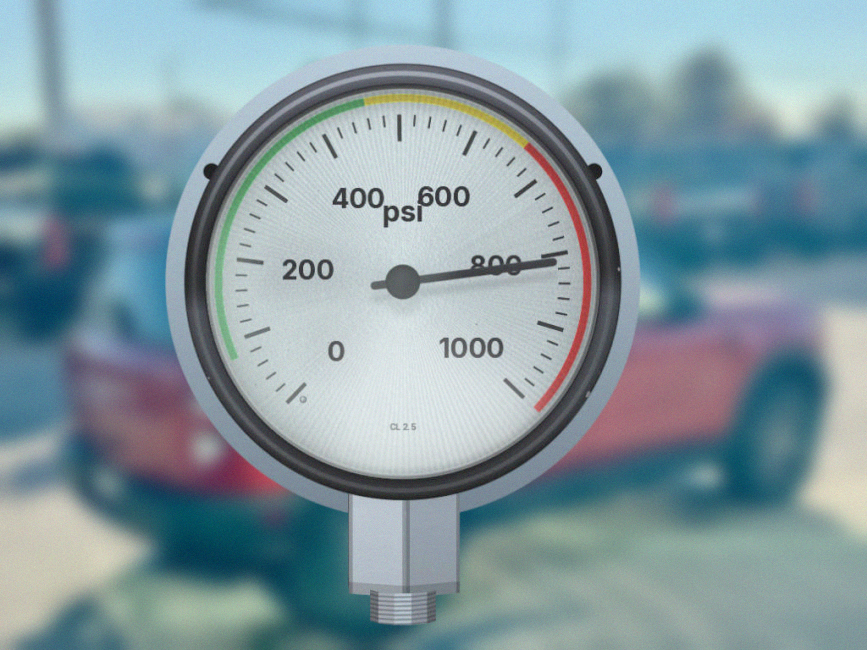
810 psi
